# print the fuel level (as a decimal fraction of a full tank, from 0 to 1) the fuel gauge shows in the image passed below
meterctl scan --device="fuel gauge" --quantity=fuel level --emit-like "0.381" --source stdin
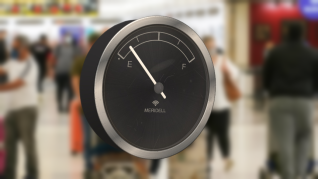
0.125
